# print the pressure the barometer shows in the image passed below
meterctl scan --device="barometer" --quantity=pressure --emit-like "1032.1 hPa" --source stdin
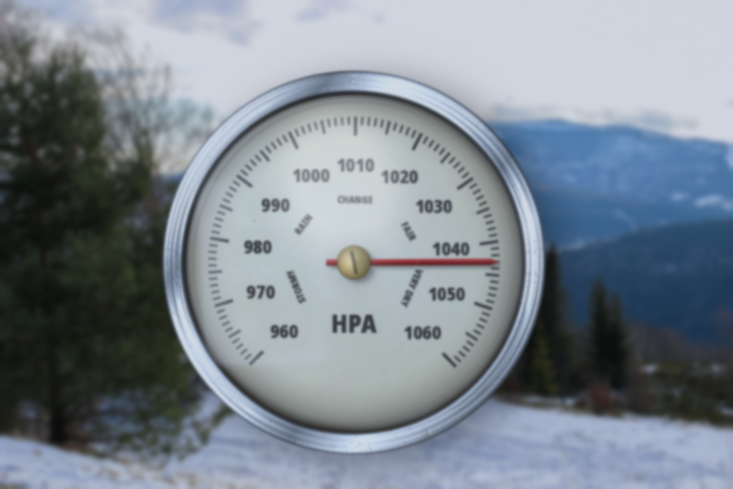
1043 hPa
